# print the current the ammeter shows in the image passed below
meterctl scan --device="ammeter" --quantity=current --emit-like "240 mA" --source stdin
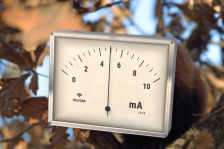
5 mA
